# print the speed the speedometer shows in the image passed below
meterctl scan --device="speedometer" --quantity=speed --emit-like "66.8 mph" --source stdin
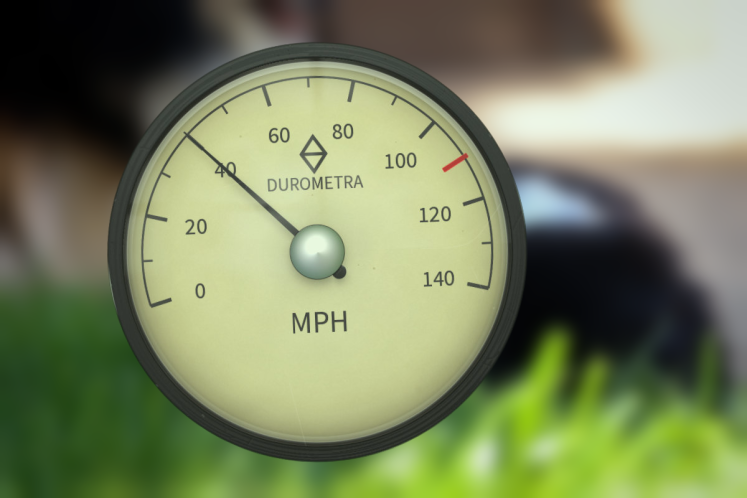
40 mph
